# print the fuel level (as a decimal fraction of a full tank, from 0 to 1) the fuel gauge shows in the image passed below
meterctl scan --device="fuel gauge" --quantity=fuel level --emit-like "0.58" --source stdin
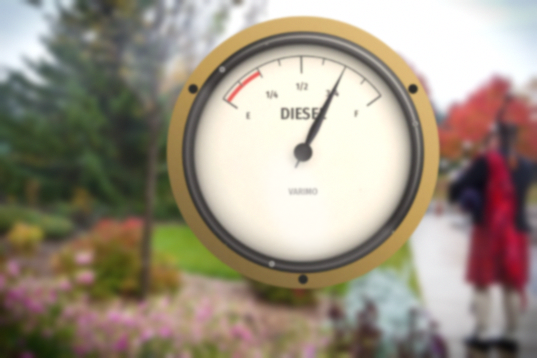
0.75
